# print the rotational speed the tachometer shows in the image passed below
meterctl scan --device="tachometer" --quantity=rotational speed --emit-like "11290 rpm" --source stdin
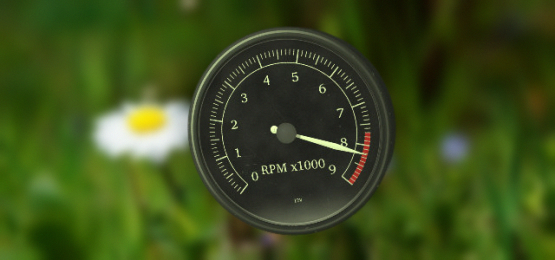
8200 rpm
